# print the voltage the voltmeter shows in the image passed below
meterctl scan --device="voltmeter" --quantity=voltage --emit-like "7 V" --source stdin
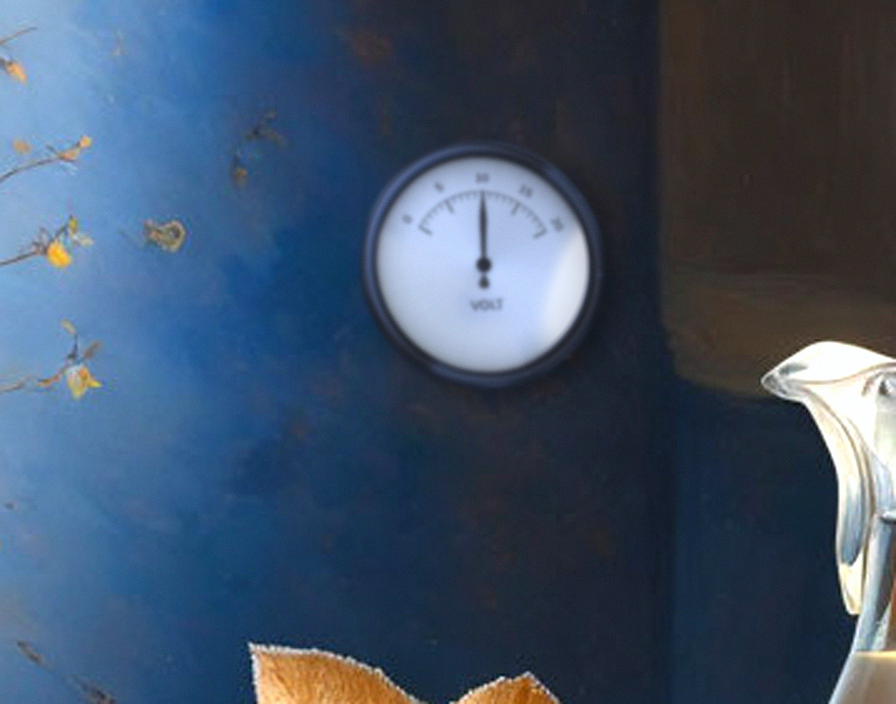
10 V
